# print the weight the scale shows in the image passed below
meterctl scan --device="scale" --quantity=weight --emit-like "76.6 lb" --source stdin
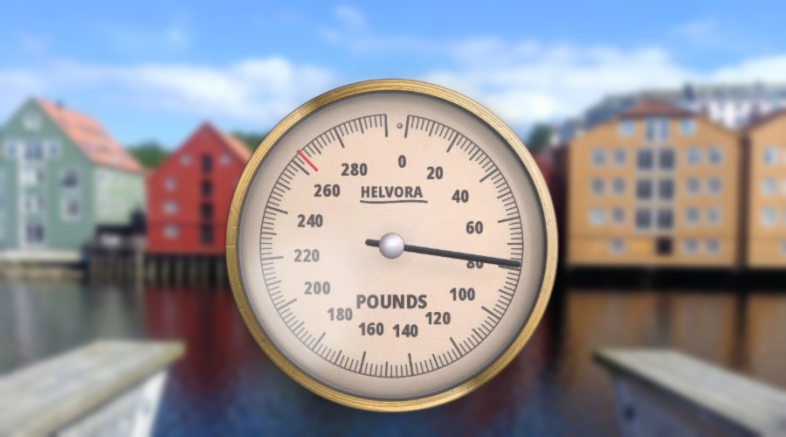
78 lb
